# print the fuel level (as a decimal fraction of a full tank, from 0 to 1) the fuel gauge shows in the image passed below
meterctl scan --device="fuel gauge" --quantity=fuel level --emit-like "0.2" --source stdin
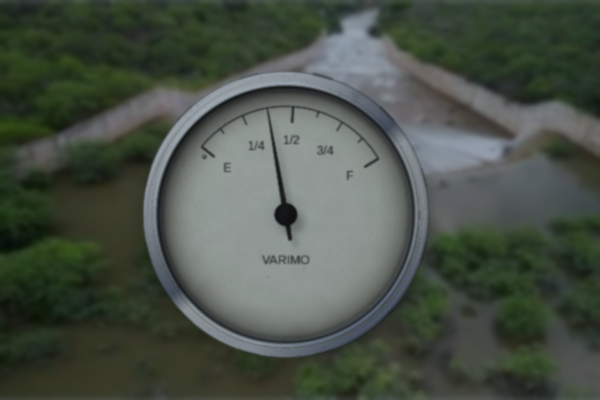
0.375
